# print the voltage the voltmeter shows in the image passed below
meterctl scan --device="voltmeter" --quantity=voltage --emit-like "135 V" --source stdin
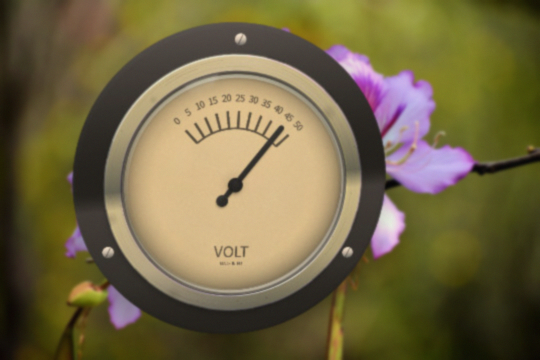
45 V
